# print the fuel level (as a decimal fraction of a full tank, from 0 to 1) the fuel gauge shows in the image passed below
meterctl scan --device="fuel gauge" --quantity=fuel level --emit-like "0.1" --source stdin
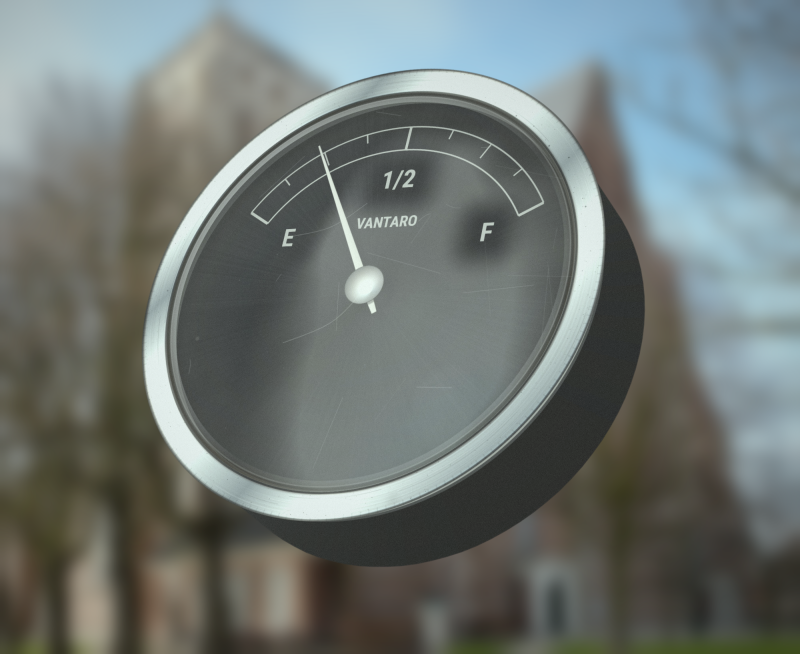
0.25
